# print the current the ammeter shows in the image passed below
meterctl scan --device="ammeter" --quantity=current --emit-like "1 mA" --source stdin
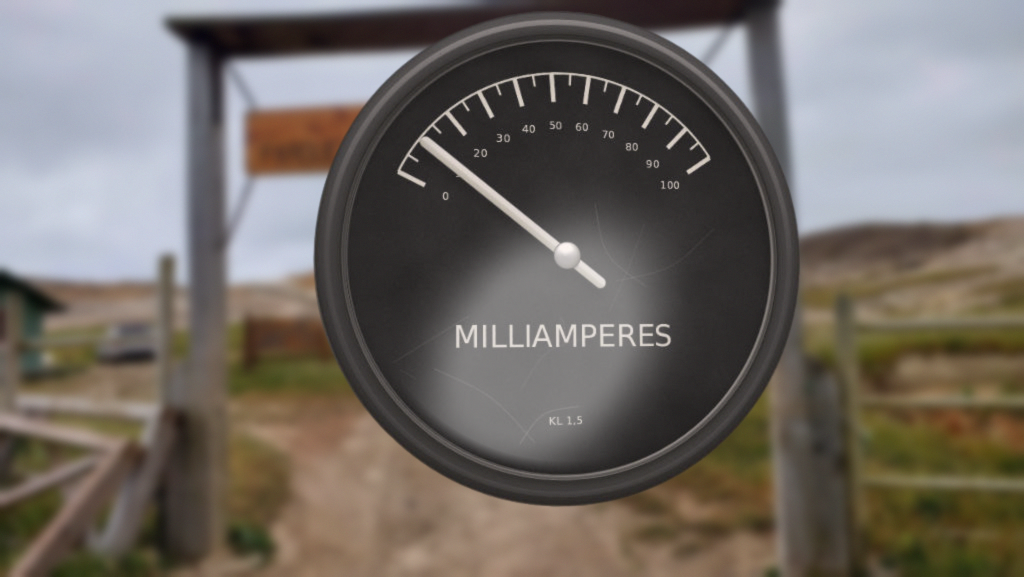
10 mA
